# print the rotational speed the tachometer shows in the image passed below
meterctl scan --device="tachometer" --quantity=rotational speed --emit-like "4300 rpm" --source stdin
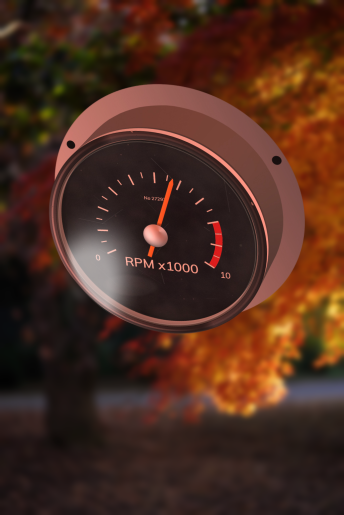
5750 rpm
